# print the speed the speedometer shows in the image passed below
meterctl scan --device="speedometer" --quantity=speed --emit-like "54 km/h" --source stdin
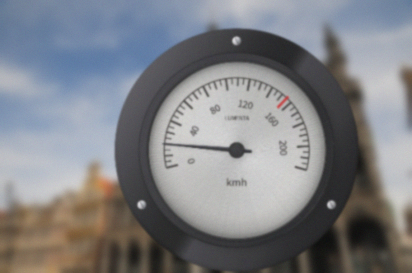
20 km/h
